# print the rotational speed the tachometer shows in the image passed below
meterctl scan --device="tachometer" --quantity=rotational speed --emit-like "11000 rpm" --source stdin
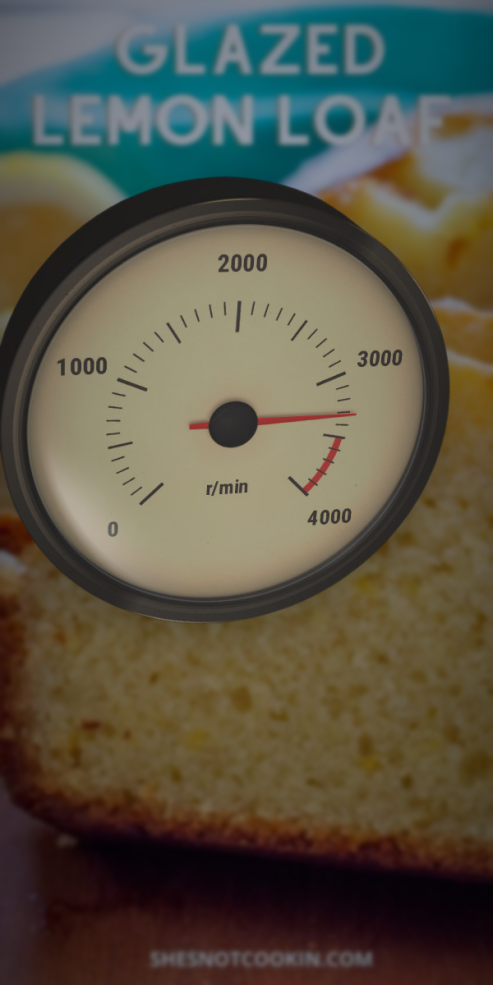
3300 rpm
